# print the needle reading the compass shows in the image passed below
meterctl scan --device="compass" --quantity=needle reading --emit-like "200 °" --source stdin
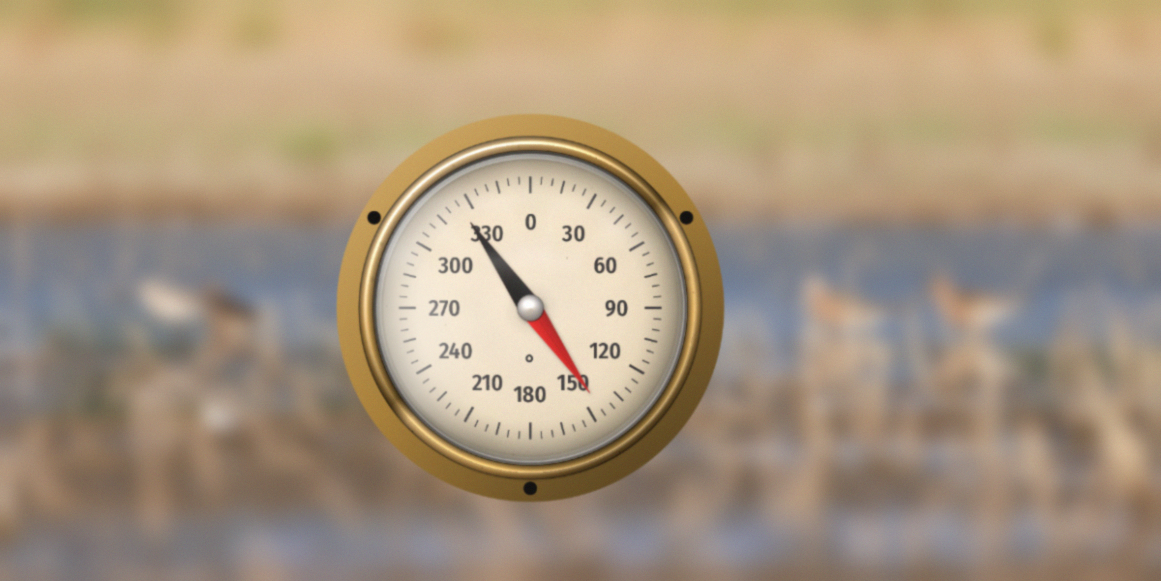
145 °
